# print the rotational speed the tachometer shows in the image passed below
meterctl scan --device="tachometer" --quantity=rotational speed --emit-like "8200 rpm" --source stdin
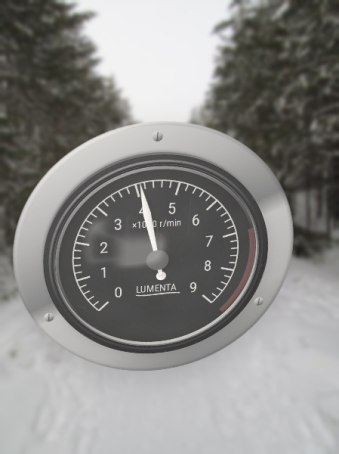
4100 rpm
